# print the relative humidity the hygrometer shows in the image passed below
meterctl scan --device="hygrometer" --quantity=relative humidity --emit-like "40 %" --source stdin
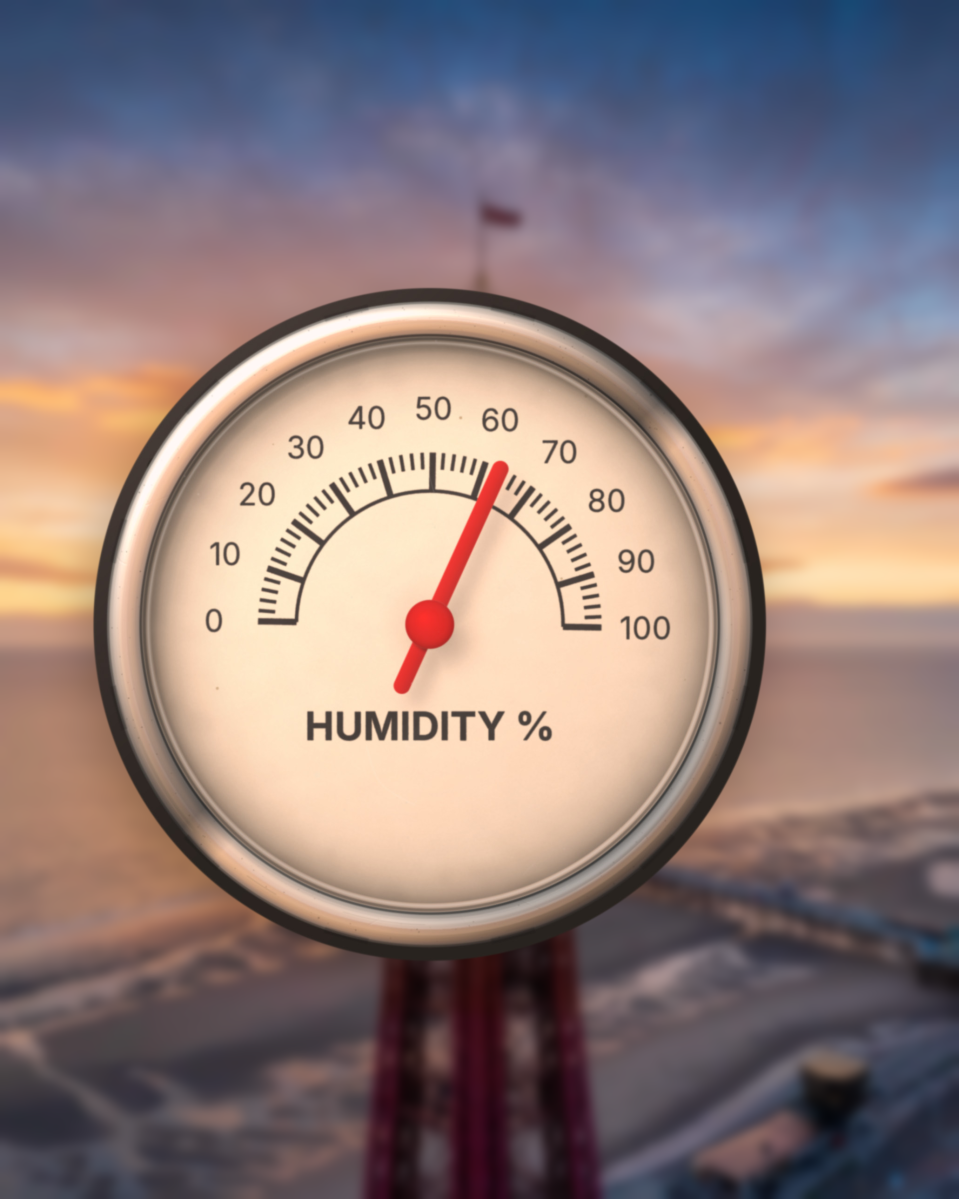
63 %
